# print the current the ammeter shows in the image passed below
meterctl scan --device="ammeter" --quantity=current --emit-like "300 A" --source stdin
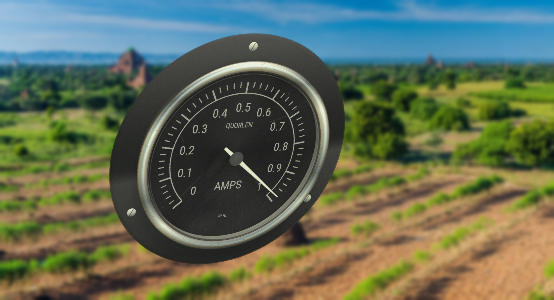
0.98 A
